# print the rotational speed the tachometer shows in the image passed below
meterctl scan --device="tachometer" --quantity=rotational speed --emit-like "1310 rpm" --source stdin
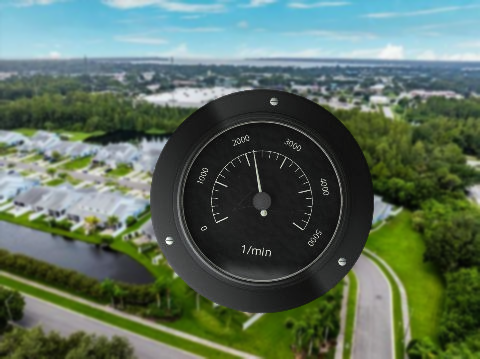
2200 rpm
